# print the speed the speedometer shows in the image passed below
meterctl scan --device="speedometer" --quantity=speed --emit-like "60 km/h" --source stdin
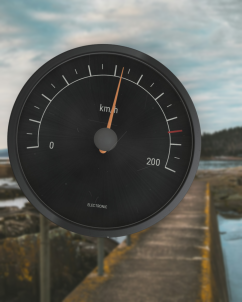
105 km/h
